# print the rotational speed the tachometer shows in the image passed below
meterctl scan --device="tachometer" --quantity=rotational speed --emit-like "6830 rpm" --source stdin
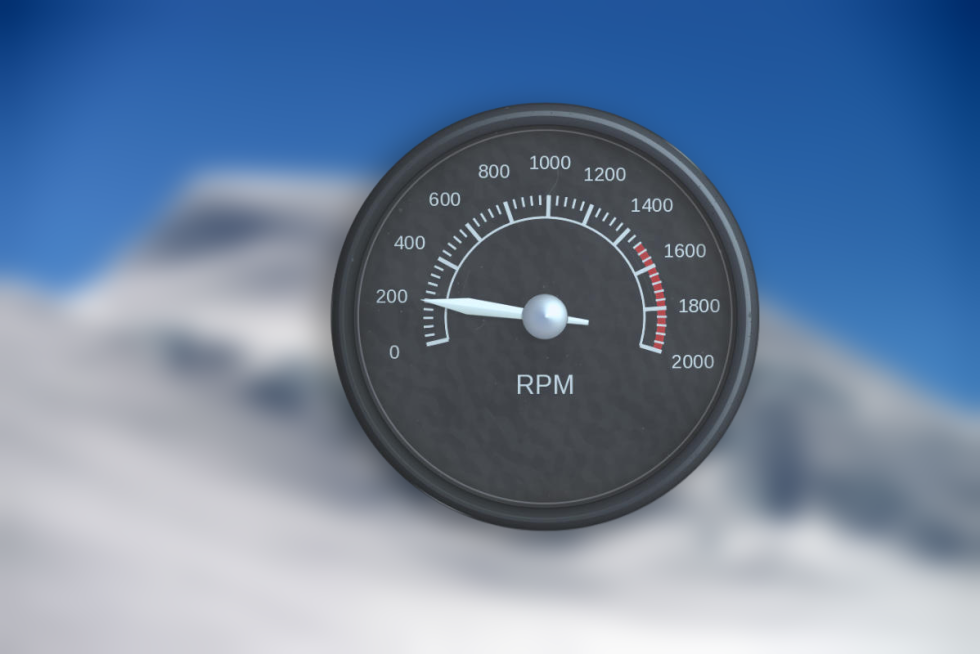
200 rpm
